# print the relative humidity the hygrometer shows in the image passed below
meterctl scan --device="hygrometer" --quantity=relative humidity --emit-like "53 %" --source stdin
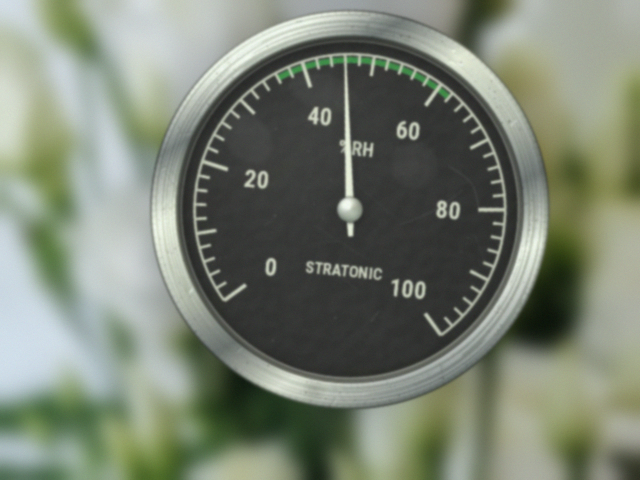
46 %
